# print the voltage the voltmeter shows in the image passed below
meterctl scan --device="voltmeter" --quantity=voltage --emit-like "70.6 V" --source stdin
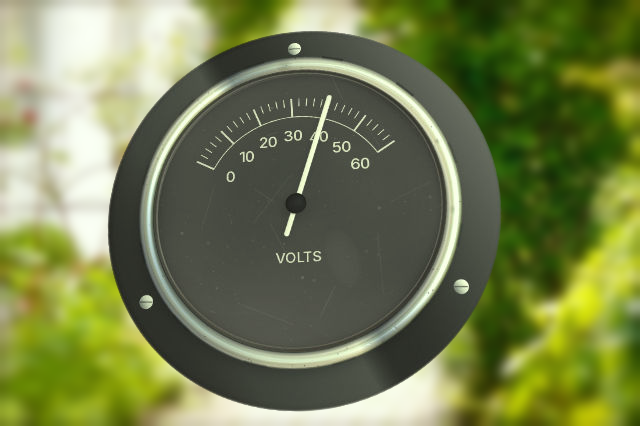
40 V
